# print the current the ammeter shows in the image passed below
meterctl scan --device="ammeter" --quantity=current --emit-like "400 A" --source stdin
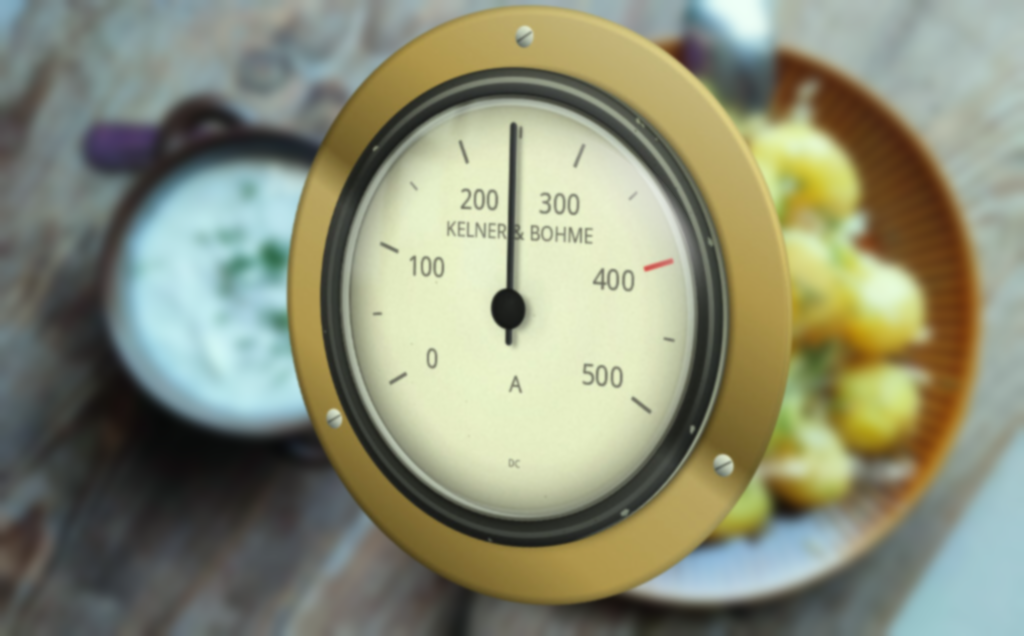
250 A
